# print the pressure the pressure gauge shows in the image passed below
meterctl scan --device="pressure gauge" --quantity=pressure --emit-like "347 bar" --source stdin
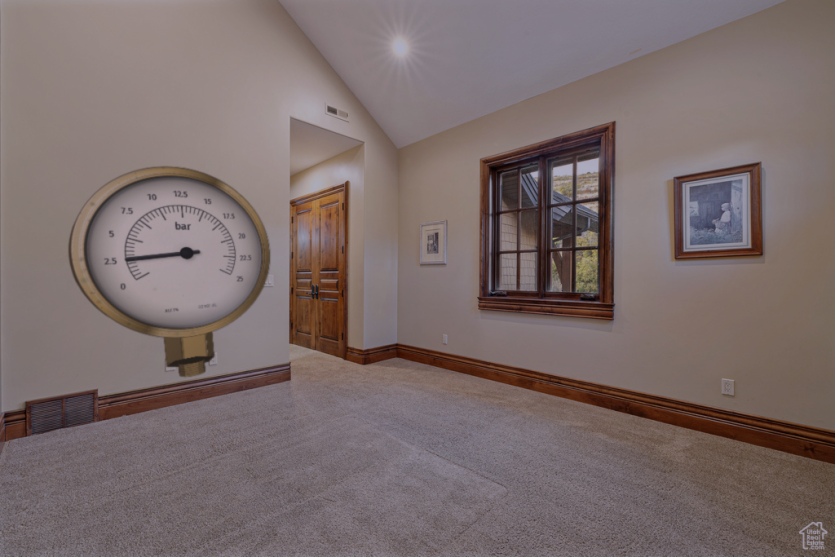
2.5 bar
